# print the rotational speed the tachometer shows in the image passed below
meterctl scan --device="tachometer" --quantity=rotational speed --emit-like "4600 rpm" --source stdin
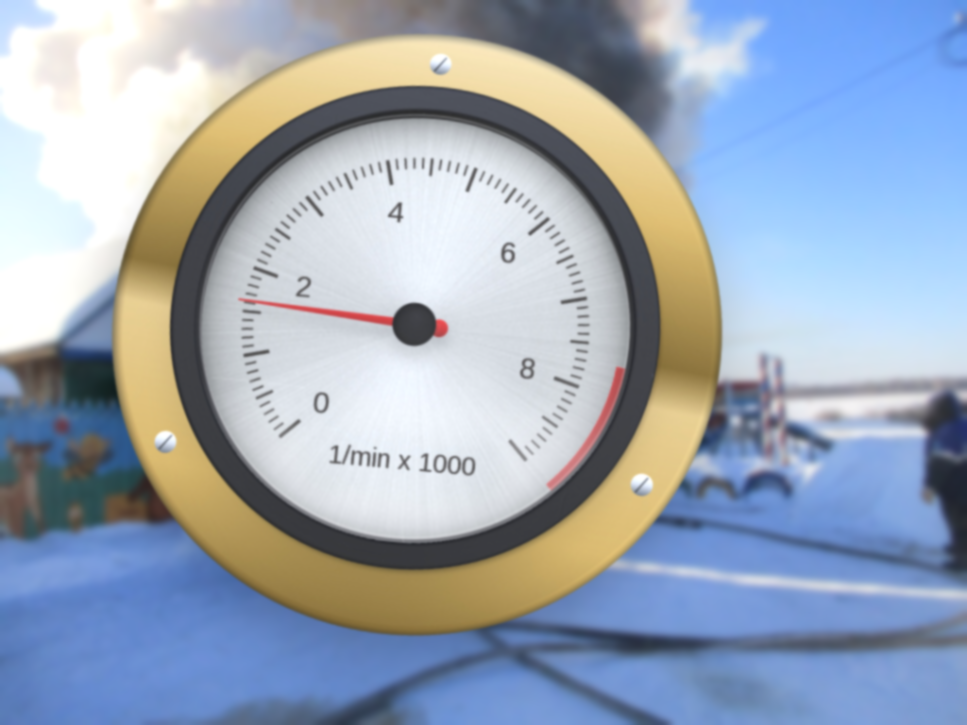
1600 rpm
